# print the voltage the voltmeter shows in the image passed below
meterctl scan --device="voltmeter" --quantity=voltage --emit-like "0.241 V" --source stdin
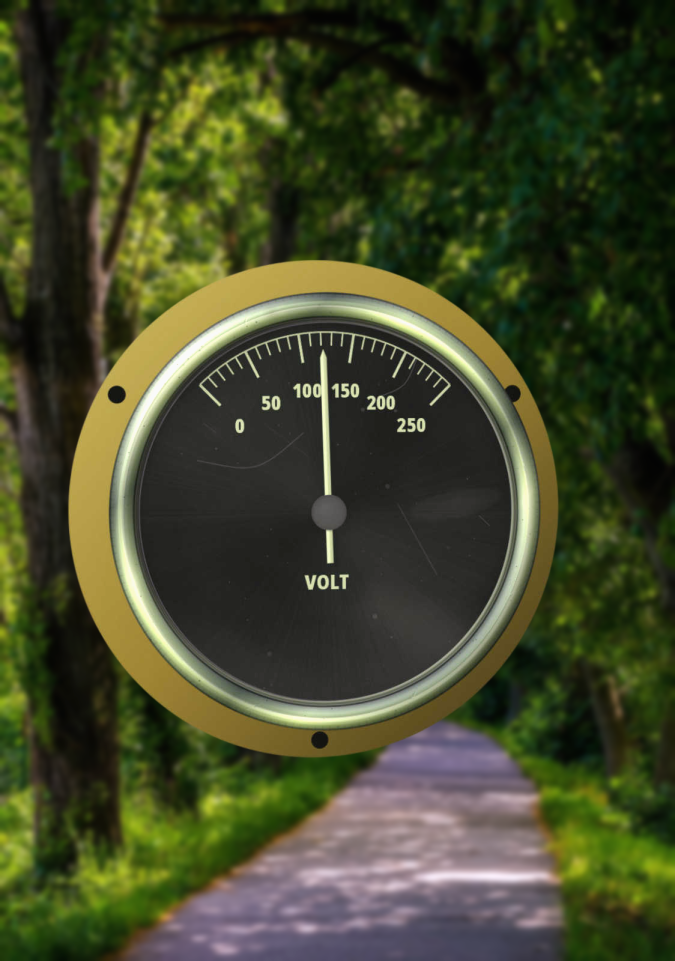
120 V
